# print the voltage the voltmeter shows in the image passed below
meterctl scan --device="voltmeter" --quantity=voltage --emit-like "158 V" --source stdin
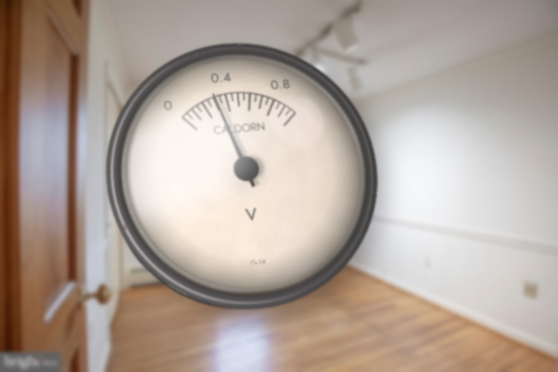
0.3 V
